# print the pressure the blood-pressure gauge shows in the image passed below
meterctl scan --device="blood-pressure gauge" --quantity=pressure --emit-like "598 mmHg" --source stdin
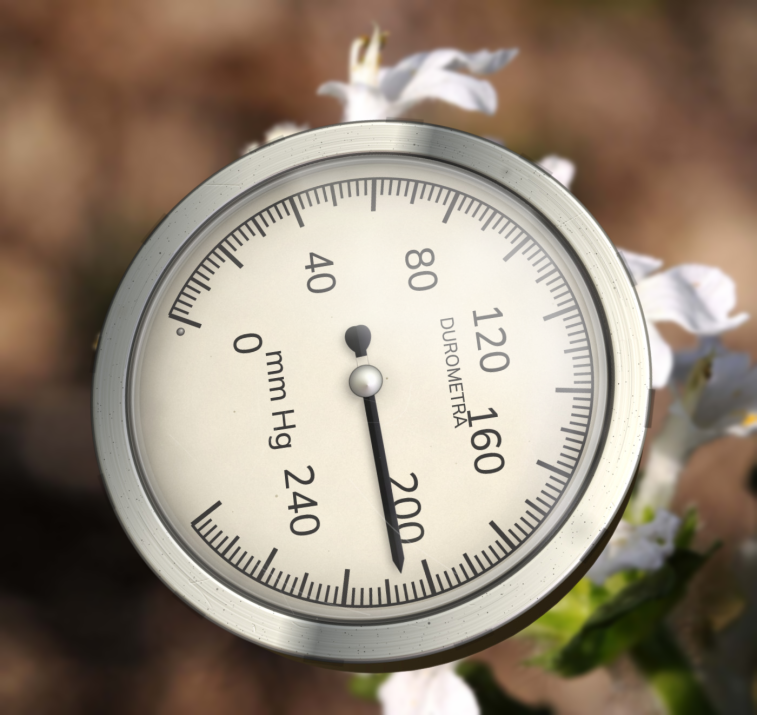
206 mmHg
